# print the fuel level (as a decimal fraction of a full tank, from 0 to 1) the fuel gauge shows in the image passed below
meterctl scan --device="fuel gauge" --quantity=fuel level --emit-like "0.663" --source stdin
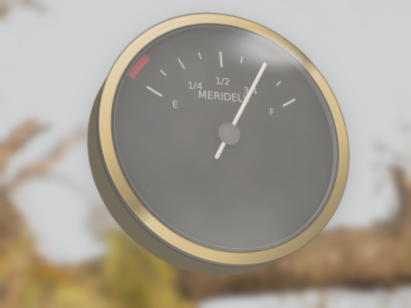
0.75
